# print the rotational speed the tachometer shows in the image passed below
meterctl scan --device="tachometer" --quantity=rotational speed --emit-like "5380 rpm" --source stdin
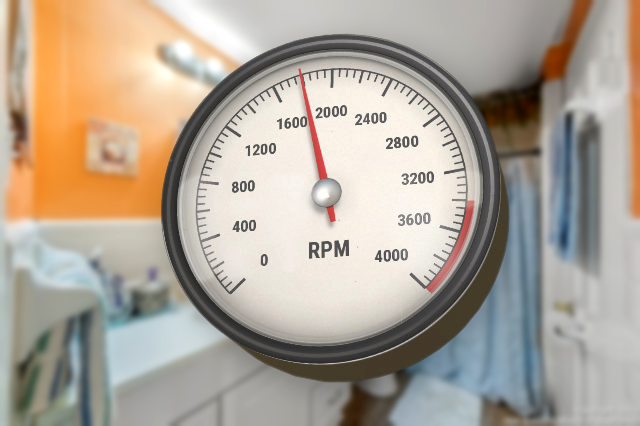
1800 rpm
